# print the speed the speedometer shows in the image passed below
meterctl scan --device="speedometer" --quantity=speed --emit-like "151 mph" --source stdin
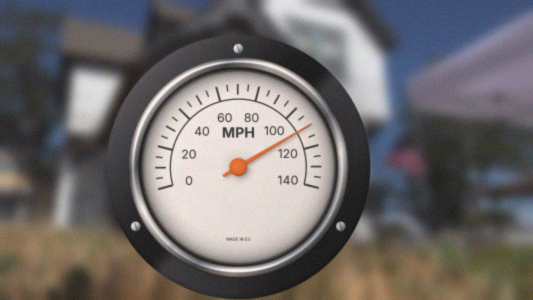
110 mph
